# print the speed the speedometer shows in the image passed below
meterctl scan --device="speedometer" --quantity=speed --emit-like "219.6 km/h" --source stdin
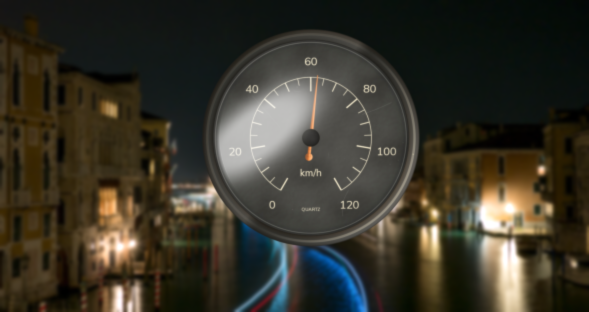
62.5 km/h
